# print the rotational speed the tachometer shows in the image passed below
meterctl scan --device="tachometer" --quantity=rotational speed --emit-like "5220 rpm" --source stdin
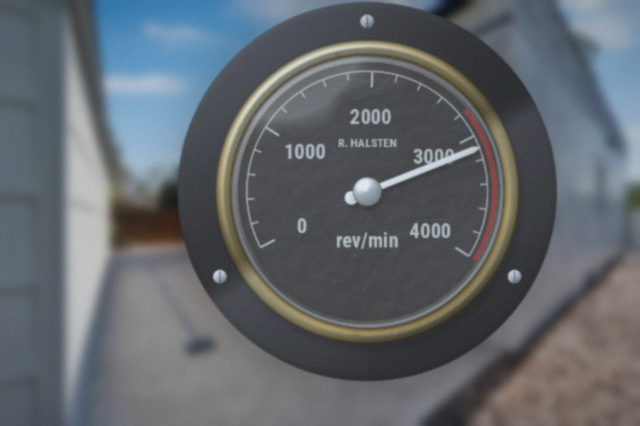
3100 rpm
